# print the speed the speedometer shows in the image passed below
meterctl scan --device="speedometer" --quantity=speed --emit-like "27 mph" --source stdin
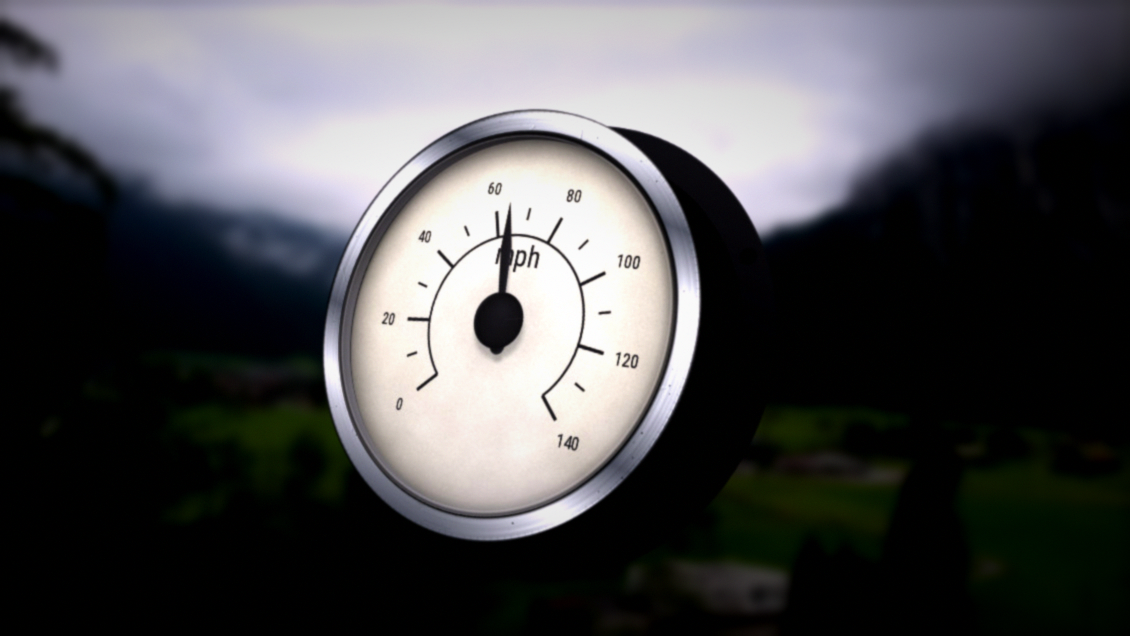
65 mph
